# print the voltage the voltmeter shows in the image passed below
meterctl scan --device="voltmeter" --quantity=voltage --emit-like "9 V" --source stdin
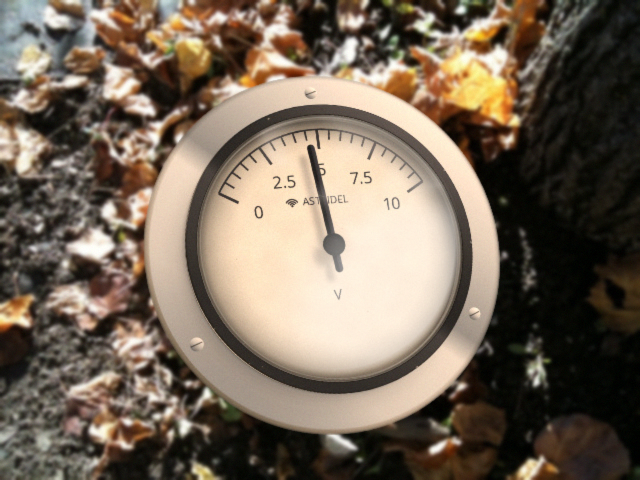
4.5 V
